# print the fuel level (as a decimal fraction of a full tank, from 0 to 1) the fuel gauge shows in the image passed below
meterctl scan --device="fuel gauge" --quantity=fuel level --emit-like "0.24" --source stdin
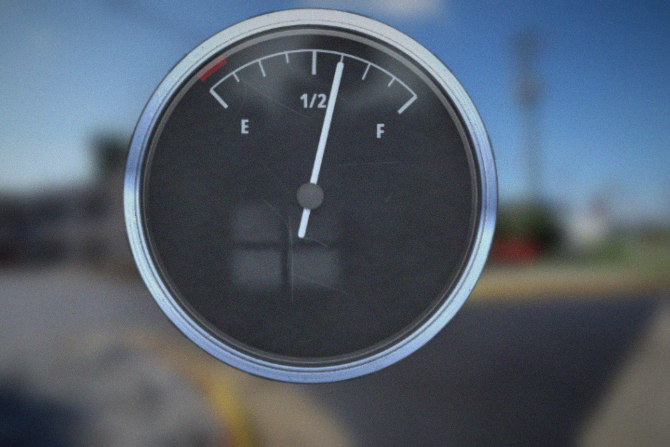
0.625
